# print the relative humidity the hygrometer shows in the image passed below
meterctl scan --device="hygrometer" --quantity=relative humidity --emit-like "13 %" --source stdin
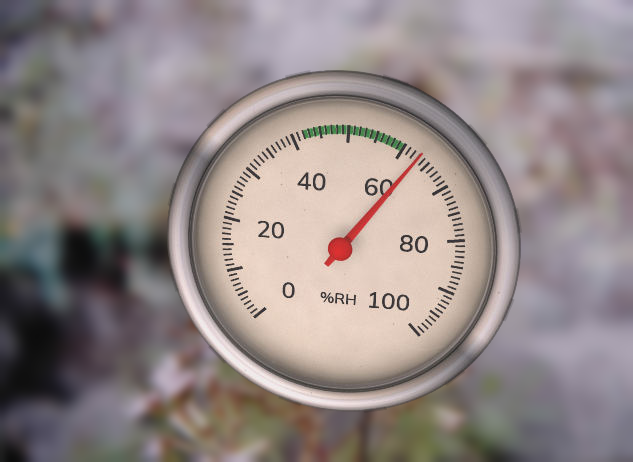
63 %
